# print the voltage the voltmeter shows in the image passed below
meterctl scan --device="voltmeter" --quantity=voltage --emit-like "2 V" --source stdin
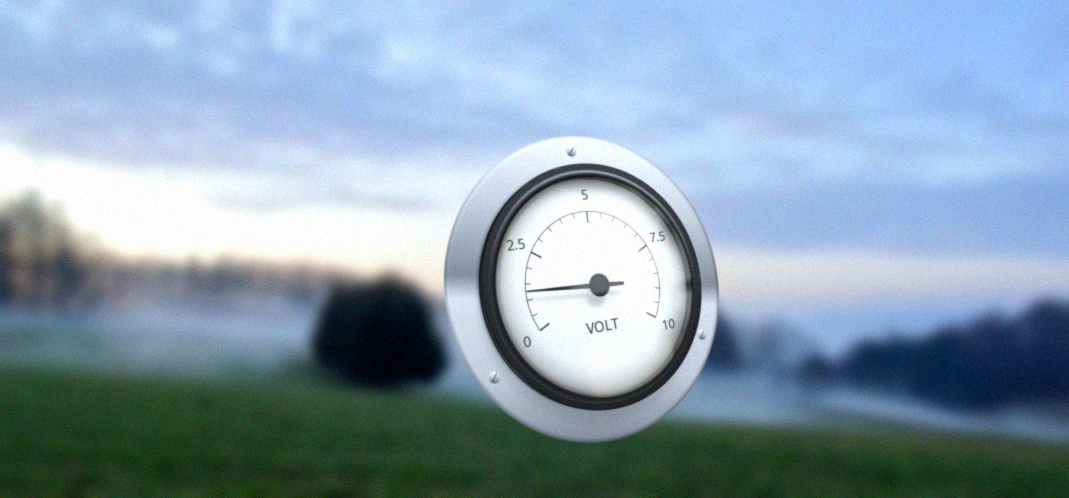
1.25 V
